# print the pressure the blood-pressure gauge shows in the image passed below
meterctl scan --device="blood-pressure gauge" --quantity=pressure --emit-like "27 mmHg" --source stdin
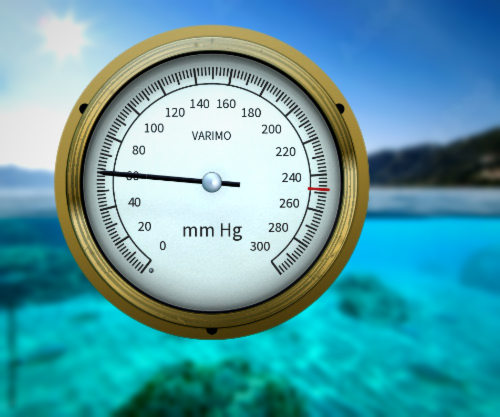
60 mmHg
